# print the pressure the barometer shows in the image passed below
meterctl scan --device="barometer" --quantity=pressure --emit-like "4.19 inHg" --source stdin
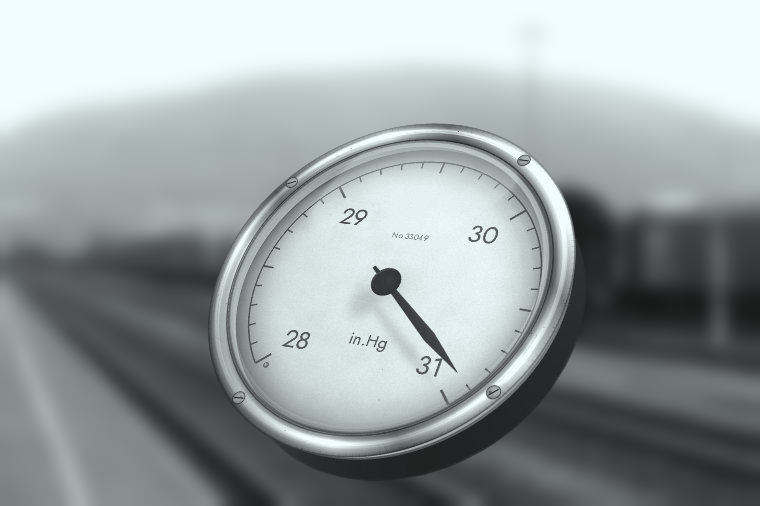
30.9 inHg
